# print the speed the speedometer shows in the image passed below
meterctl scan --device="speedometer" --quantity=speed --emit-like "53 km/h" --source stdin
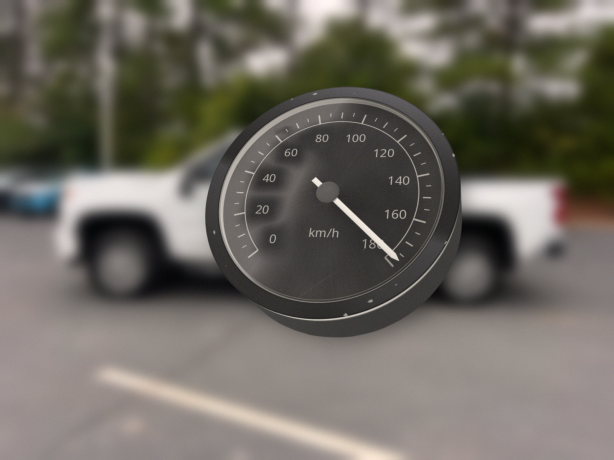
177.5 km/h
